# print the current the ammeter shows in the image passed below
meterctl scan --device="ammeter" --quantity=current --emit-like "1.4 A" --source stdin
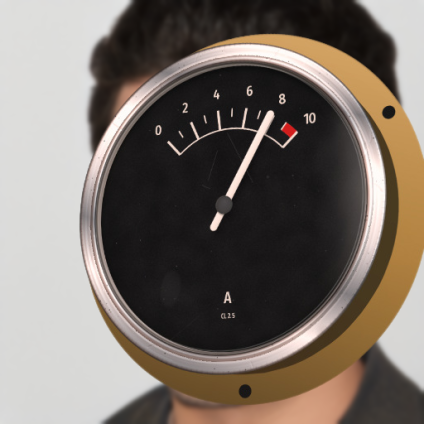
8 A
